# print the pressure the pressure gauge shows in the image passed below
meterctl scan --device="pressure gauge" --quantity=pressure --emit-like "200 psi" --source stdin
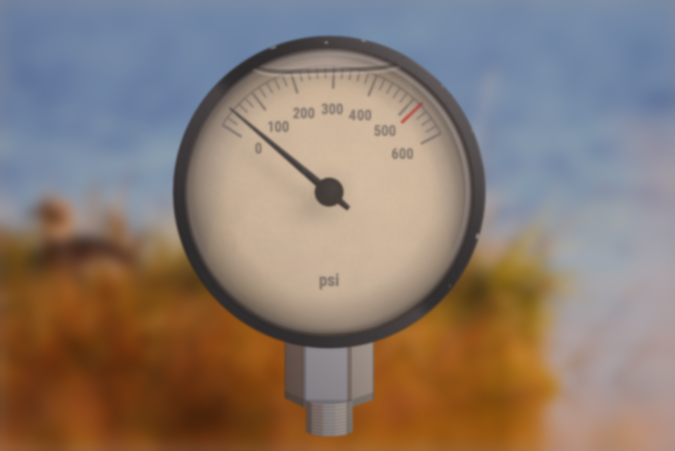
40 psi
